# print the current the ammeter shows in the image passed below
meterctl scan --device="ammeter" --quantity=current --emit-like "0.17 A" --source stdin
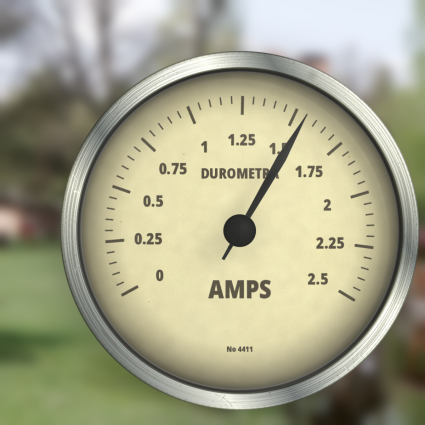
1.55 A
